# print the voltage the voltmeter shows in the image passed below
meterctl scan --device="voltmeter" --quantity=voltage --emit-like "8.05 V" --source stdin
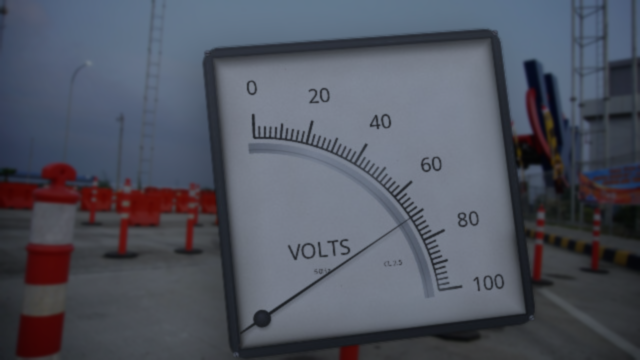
70 V
